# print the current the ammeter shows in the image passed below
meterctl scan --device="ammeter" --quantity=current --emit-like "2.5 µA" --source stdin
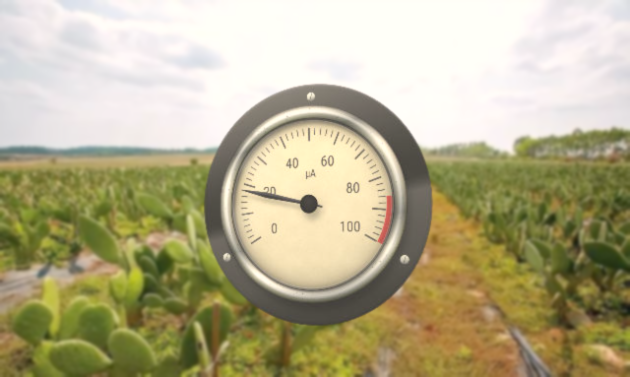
18 µA
